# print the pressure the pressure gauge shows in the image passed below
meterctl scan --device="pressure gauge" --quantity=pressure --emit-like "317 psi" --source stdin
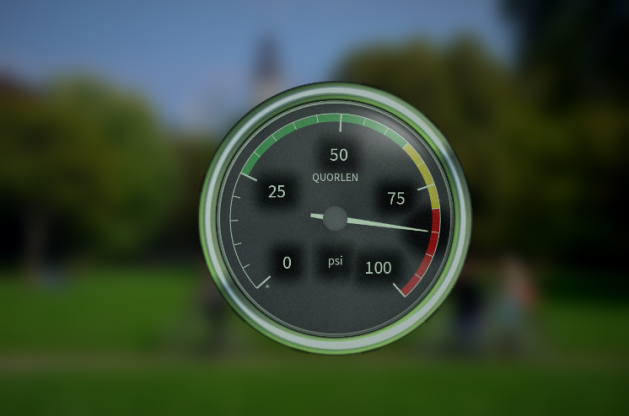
85 psi
